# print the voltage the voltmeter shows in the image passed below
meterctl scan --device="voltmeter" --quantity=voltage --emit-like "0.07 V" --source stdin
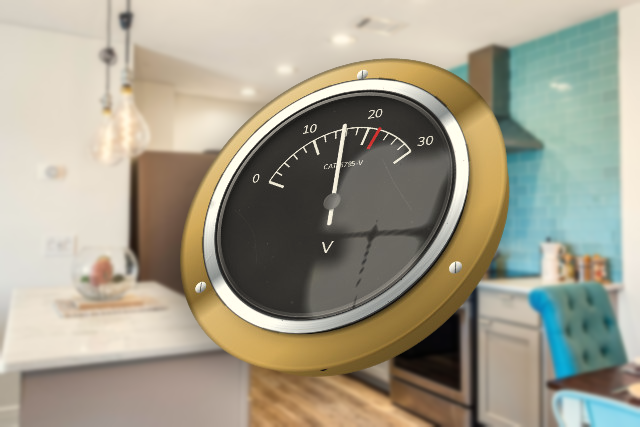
16 V
